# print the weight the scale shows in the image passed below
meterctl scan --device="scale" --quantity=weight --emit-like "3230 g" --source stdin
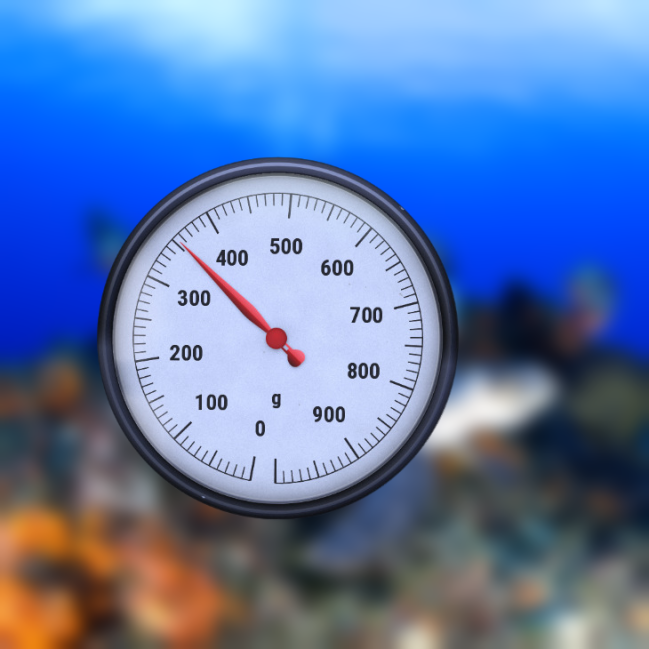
355 g
